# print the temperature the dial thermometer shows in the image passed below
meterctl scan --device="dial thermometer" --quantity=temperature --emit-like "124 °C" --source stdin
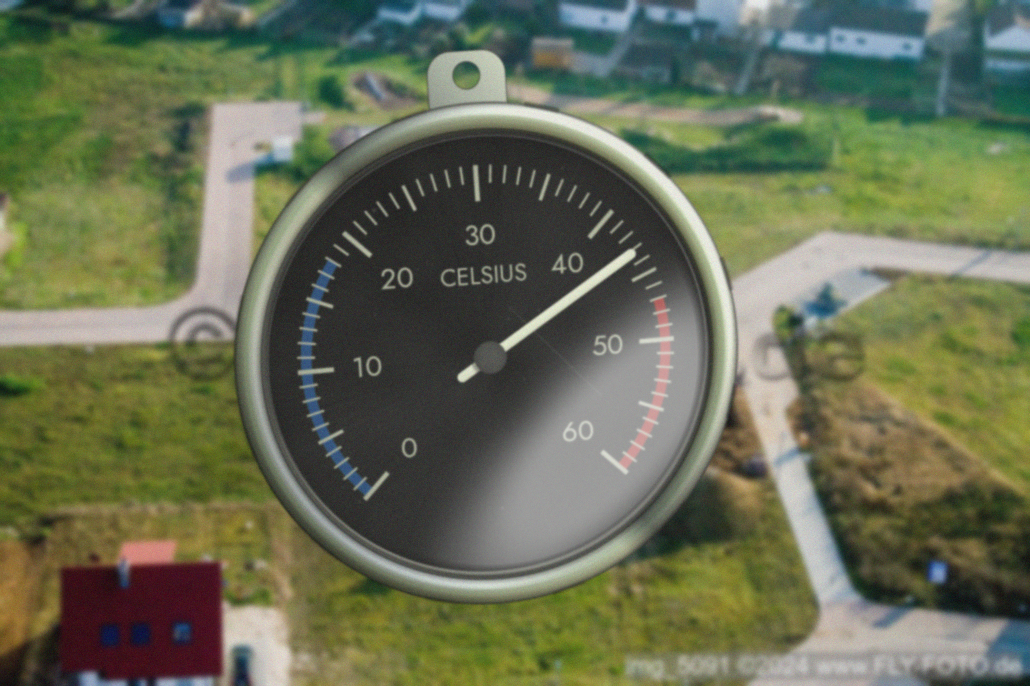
43 °C
